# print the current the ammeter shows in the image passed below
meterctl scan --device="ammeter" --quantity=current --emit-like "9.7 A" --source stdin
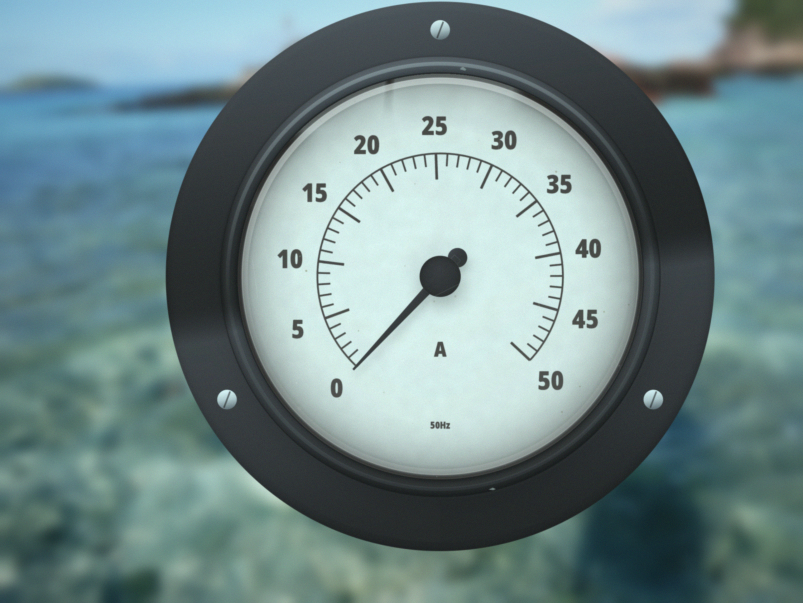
0 A
